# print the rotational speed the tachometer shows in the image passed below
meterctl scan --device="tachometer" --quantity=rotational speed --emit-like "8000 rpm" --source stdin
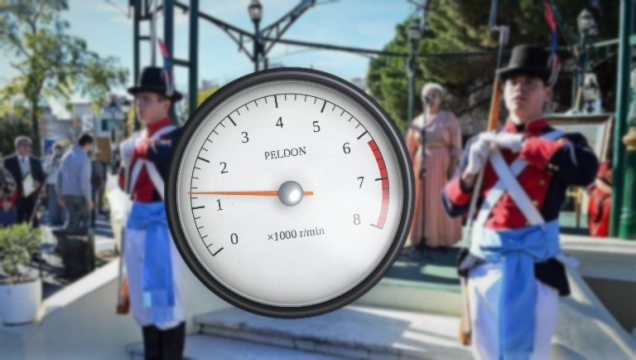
1300 rpm
